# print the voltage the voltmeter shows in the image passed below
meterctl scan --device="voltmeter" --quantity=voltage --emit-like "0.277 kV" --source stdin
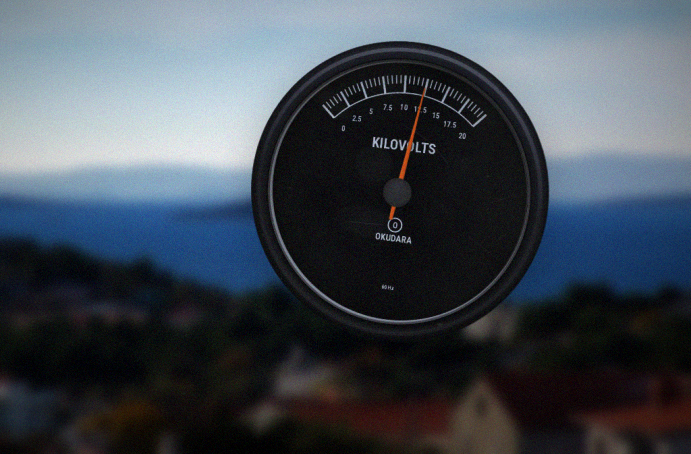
12.5 kV
